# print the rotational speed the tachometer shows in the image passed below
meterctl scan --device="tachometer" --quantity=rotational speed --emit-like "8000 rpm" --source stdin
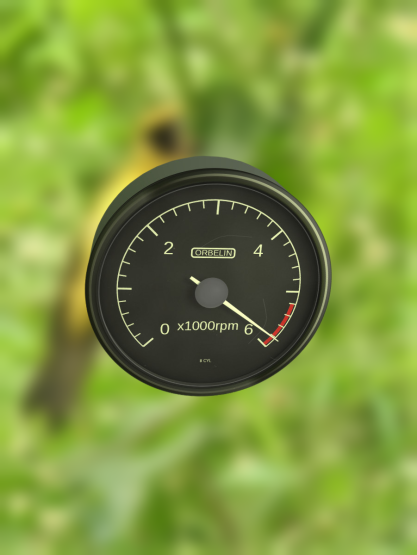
5800 rpm
